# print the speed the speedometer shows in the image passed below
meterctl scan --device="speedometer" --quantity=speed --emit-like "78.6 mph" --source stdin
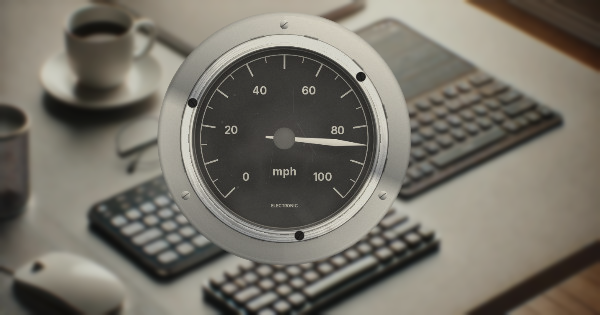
85 mph
